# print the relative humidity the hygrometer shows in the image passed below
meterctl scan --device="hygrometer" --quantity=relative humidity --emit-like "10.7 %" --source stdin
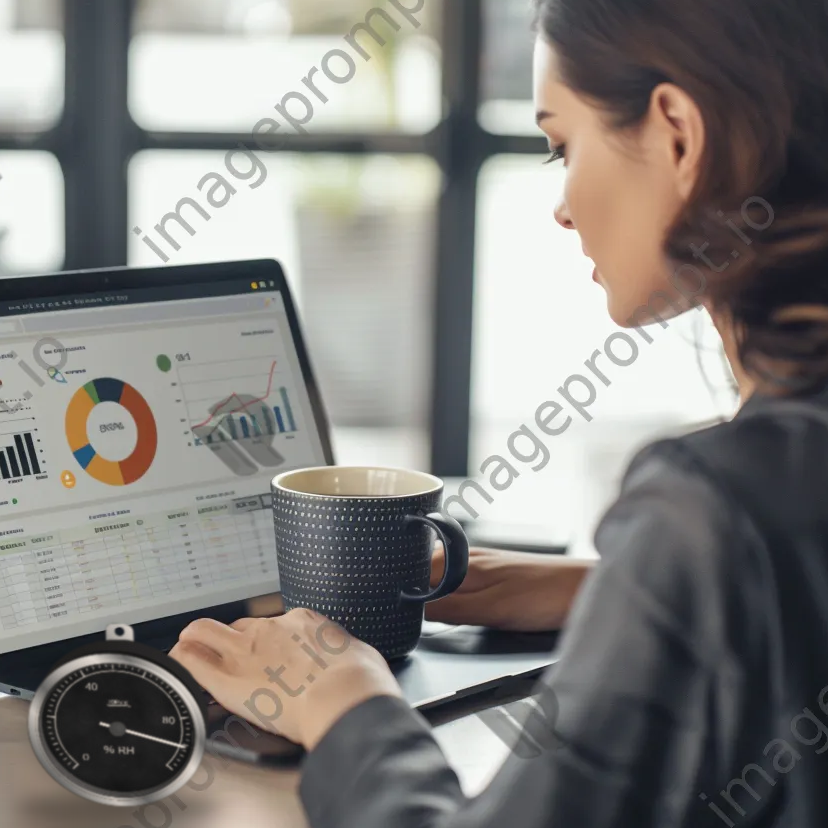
90 %
